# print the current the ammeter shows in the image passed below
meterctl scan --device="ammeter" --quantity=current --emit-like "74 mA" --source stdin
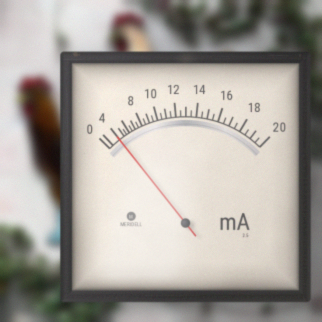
4 mA
